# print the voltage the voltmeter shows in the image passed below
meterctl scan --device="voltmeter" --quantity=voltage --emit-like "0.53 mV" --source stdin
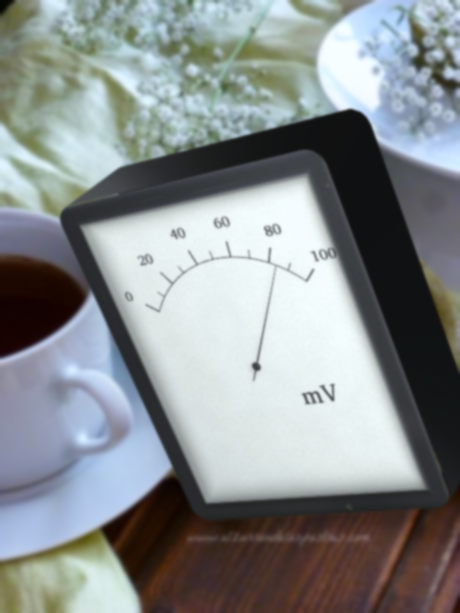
85 mV
